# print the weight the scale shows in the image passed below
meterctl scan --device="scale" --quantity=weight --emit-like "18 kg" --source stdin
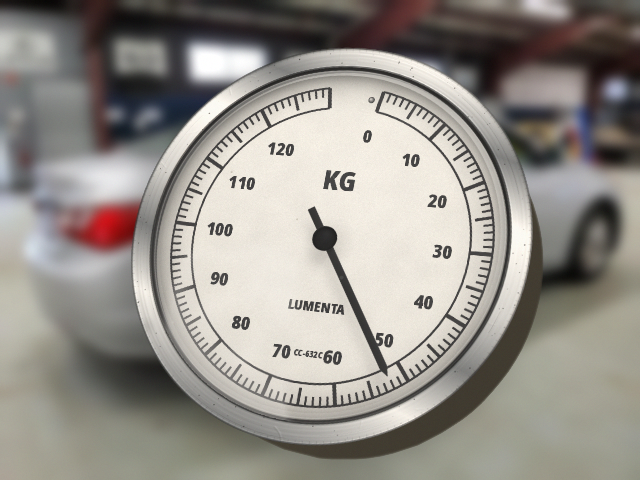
52 kg
